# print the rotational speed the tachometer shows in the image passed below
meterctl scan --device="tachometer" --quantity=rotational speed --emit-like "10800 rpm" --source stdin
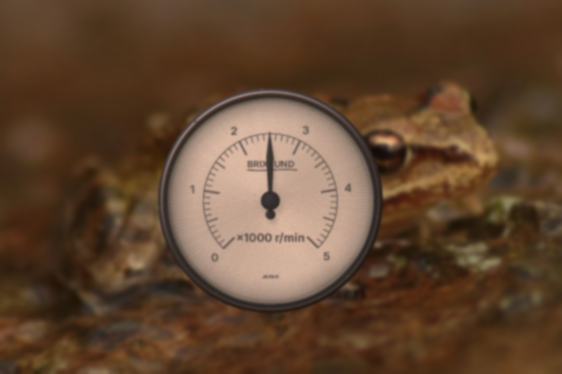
2500 rpm
